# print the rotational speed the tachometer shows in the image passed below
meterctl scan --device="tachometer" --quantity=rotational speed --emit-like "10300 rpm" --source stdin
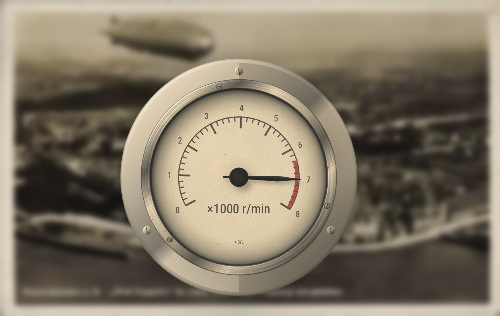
7000 rpm
